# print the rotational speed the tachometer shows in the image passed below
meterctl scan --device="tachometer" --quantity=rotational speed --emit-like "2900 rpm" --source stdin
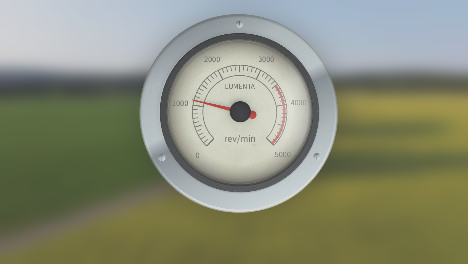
1100 rpm
